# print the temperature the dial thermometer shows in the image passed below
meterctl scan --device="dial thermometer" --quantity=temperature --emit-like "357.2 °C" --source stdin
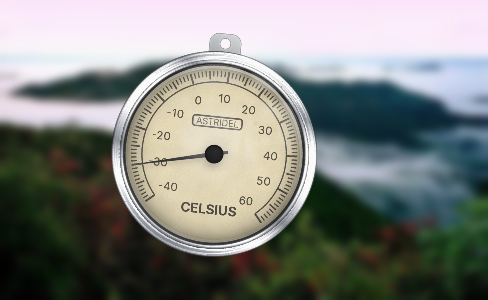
-30 °C
